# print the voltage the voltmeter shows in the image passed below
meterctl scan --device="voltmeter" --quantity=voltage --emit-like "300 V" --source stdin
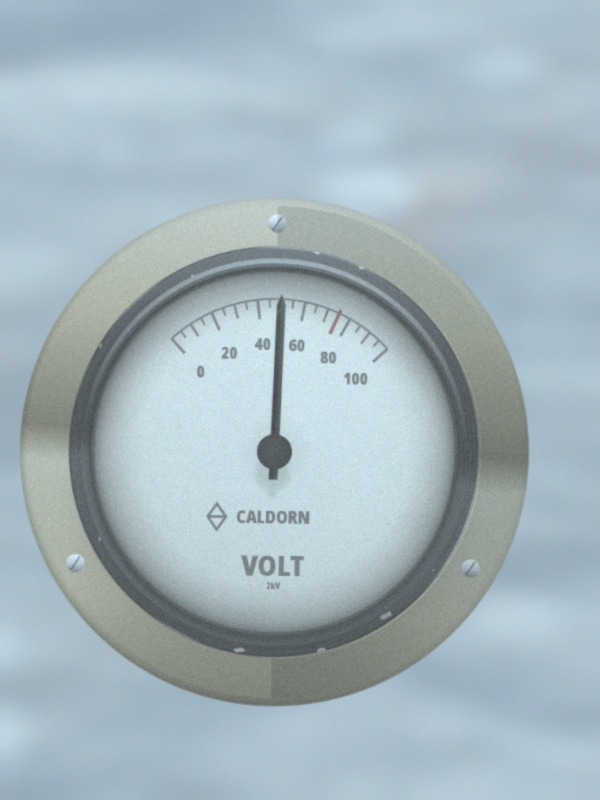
50 V
